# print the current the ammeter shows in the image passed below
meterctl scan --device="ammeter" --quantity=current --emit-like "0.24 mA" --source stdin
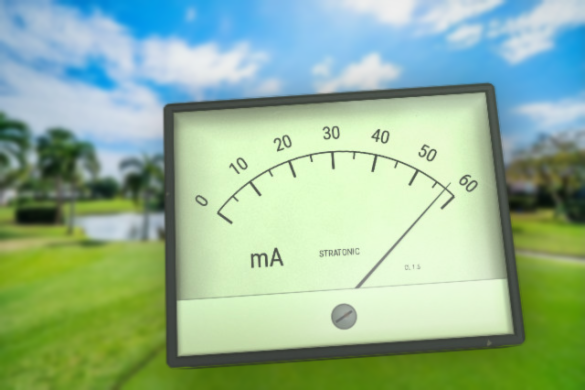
57.5 mA
